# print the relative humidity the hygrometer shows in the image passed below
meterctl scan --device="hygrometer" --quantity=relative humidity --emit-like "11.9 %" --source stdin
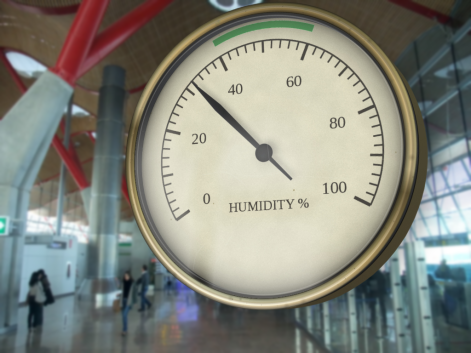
32 %
